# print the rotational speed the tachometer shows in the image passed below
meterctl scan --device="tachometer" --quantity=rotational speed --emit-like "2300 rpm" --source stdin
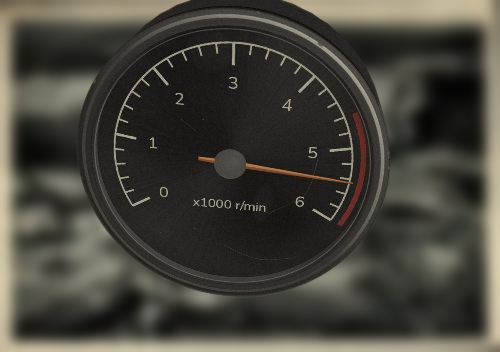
5400 rpm
